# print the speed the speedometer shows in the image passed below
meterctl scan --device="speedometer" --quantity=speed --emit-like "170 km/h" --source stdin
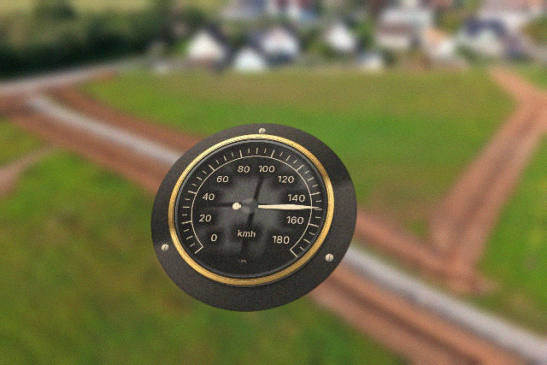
150 km/h
